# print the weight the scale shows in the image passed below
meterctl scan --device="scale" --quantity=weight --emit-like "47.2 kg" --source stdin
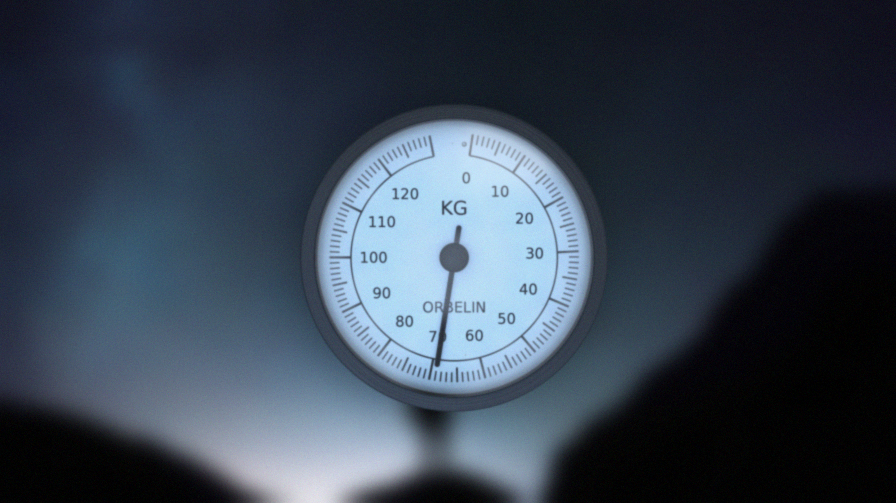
69 kg
